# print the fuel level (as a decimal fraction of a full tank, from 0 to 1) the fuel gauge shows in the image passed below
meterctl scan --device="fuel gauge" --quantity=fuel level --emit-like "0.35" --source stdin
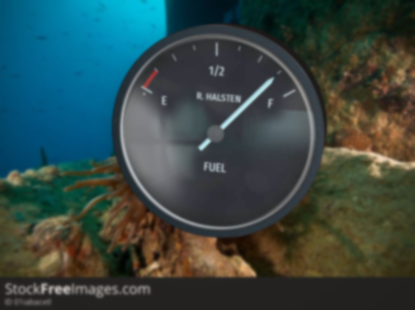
0.875
